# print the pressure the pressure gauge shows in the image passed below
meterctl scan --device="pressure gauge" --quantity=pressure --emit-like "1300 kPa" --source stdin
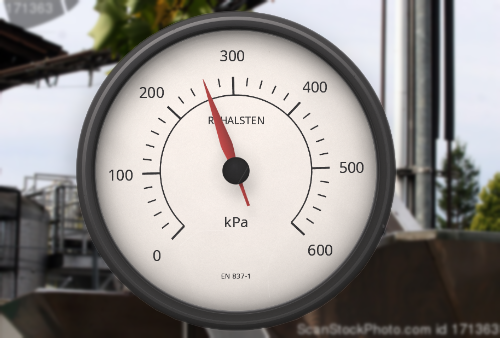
260 kPa
